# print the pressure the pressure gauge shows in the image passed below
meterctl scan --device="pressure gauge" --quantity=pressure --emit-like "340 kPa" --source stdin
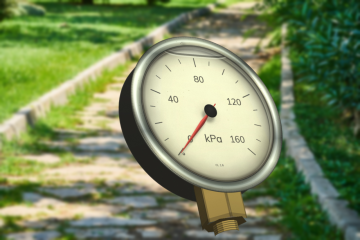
0 kPa
